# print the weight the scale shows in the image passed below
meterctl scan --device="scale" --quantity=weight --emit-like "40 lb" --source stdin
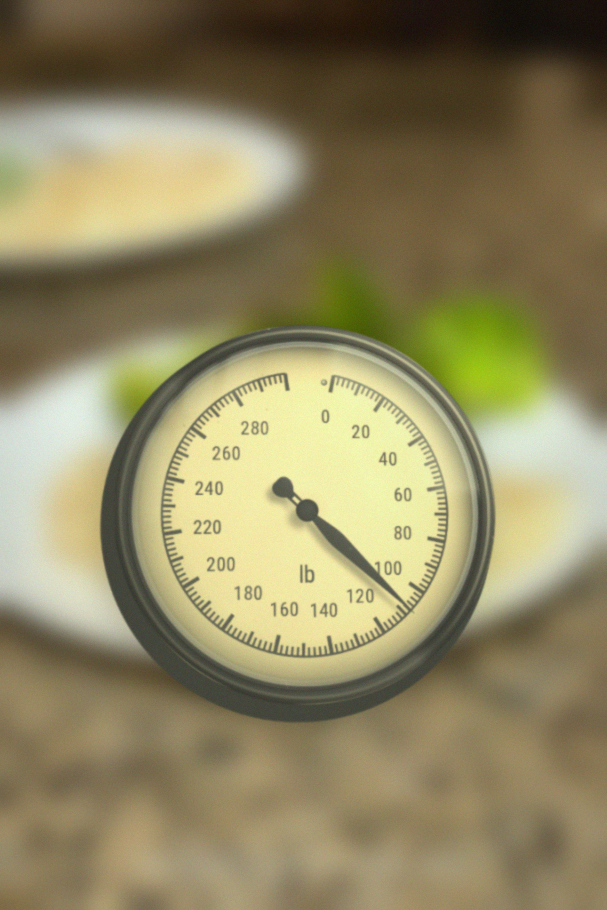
108 lb
